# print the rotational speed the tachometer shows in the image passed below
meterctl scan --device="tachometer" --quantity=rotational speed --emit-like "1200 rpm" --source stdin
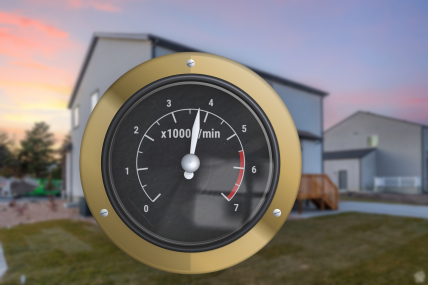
3750 rpm
